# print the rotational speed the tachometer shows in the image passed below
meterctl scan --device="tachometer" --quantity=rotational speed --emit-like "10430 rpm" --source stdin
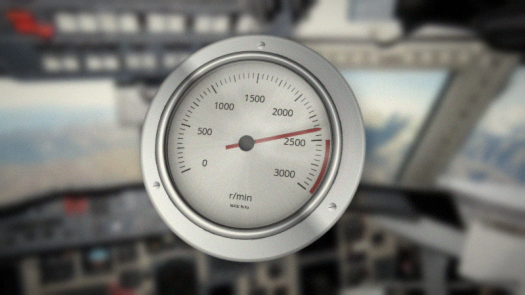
2400 rpm
